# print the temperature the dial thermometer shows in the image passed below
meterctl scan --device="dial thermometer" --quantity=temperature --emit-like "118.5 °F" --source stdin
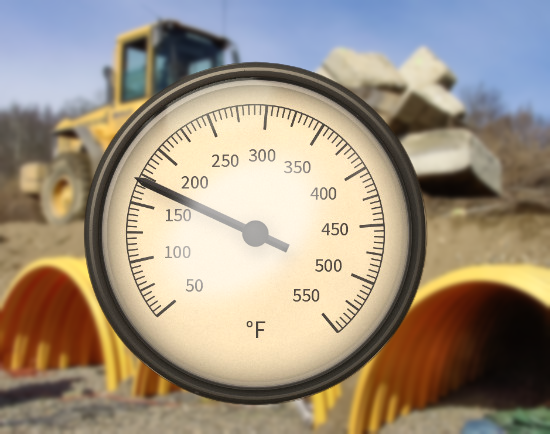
170 °F
